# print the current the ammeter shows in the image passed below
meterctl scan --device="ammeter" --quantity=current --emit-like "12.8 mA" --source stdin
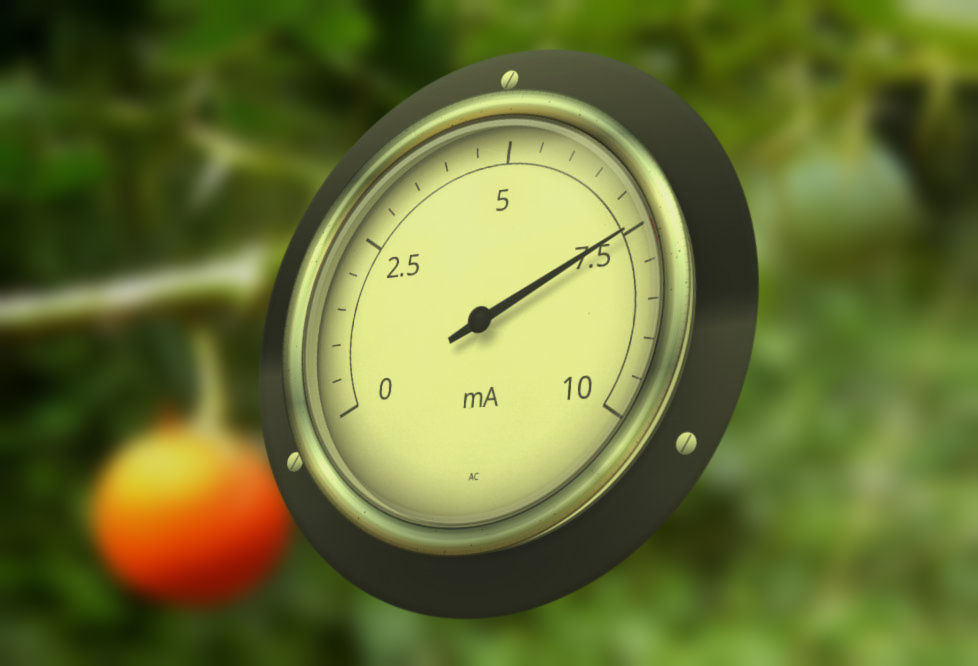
7.5 mA
